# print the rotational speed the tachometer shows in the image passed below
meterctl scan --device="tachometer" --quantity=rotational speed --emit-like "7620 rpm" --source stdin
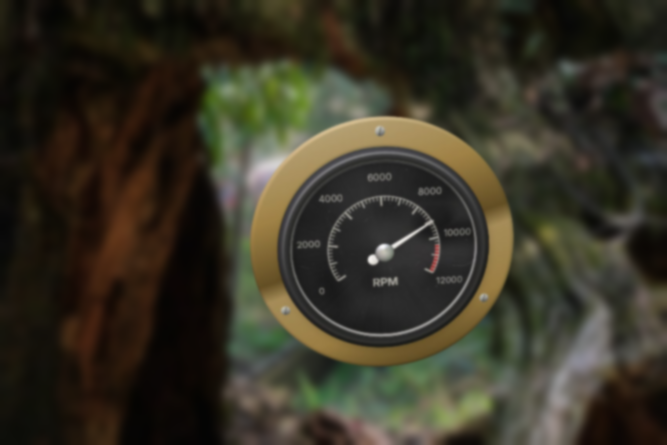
9000 rpm
